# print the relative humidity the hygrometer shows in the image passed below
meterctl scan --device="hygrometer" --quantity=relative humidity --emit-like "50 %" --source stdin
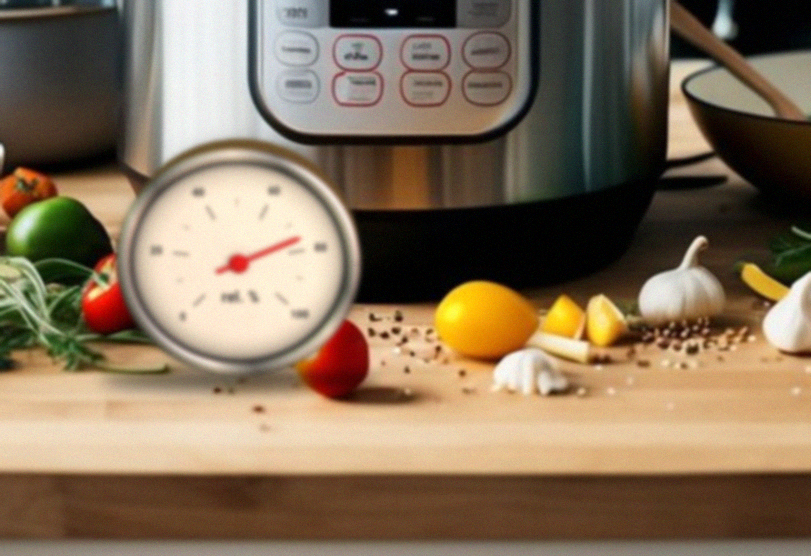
75 %
